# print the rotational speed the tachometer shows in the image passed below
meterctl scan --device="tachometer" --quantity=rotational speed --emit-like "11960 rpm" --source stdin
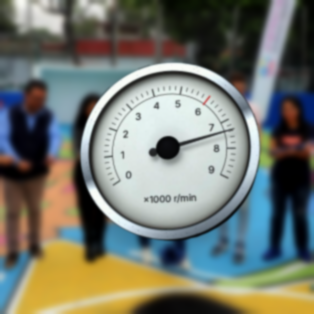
7400 rpm
